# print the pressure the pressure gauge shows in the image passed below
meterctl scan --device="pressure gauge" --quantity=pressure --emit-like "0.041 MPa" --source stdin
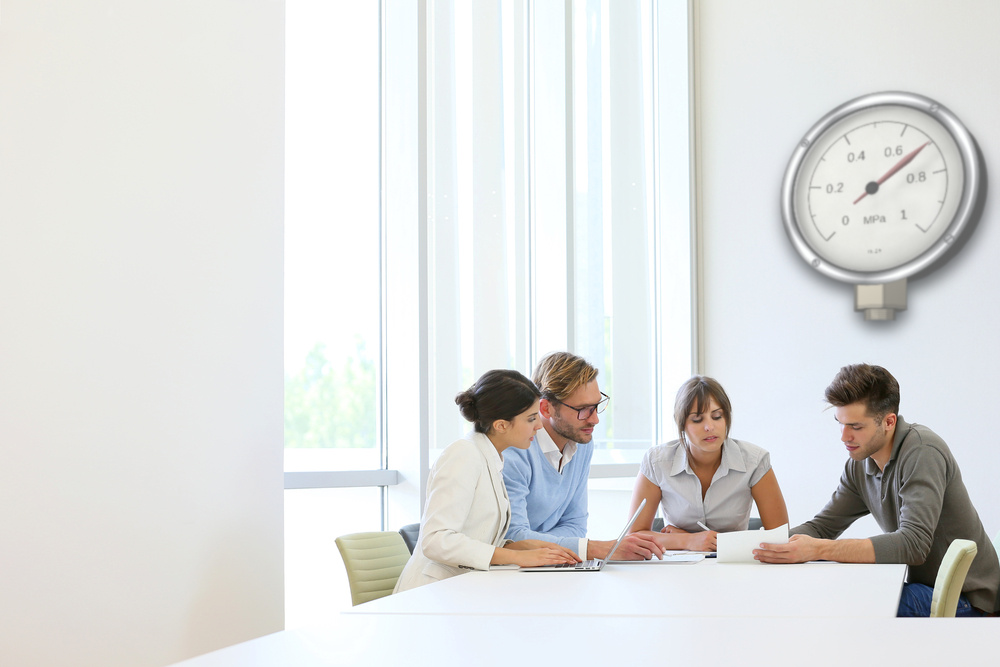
0.7 MPa
